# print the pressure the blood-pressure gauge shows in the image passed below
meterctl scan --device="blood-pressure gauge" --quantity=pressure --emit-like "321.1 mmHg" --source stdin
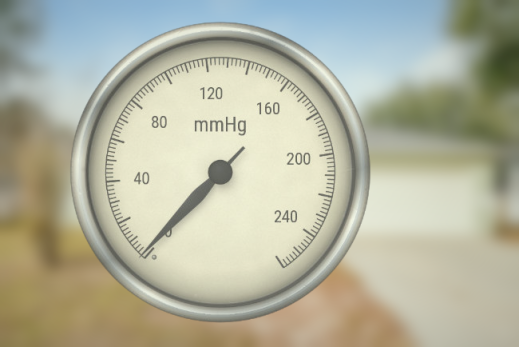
2 mmHg
